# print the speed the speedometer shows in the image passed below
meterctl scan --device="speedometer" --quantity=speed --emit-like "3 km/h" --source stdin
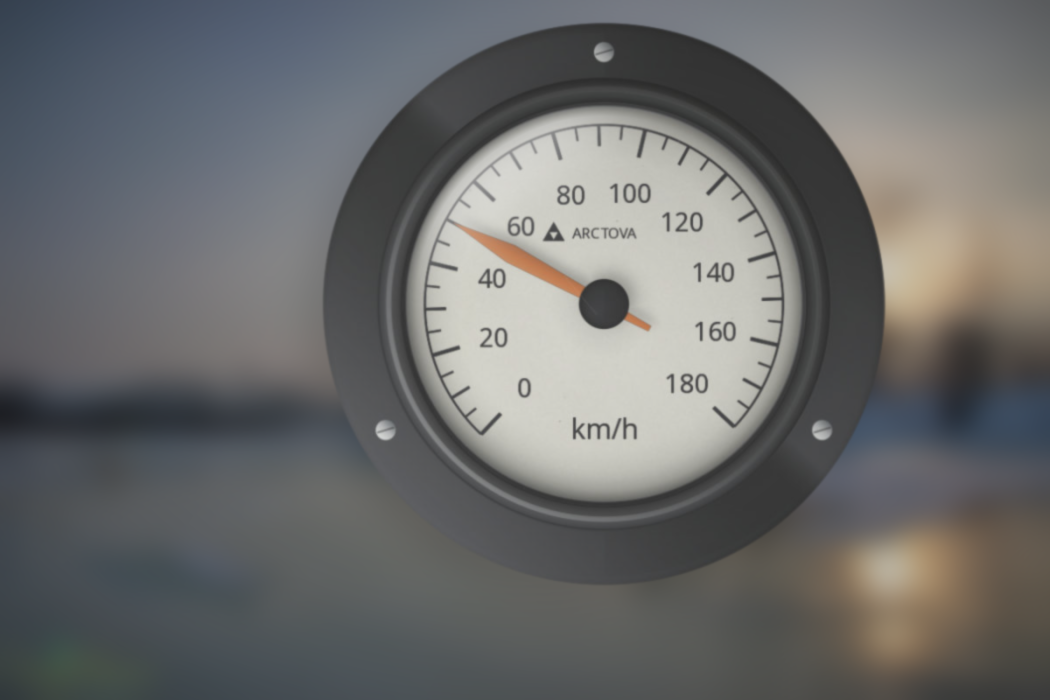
50 km/h
